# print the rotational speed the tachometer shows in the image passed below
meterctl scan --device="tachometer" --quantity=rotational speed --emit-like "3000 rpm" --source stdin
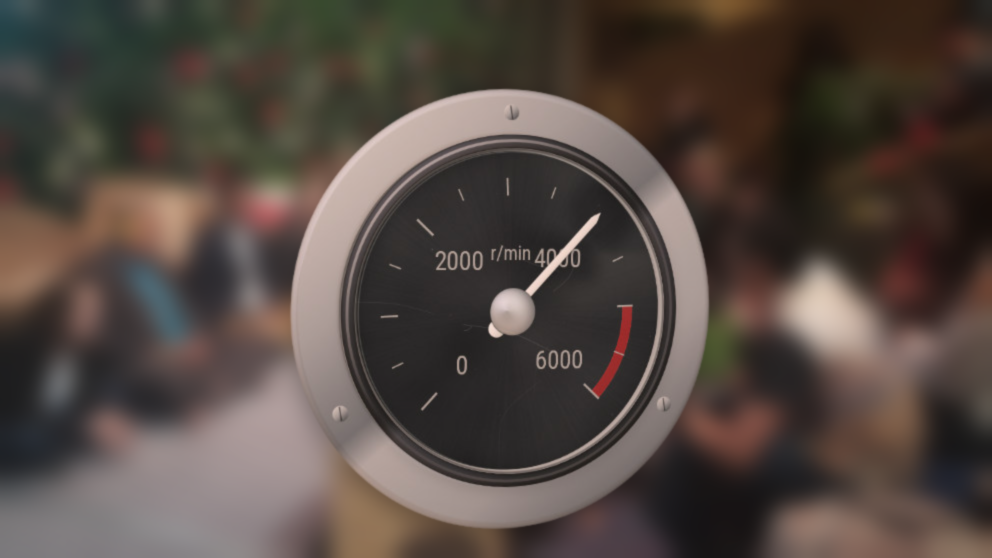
4000 rpm
